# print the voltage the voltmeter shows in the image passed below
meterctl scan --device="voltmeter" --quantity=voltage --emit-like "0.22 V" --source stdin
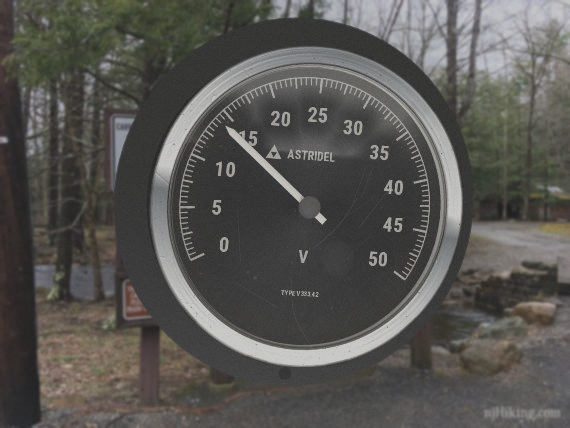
14 V
